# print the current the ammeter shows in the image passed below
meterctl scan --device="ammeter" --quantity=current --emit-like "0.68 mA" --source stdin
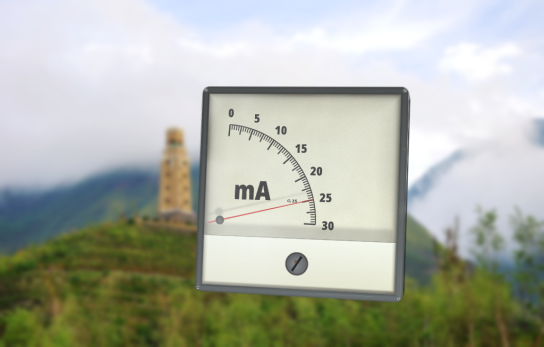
25 mA
